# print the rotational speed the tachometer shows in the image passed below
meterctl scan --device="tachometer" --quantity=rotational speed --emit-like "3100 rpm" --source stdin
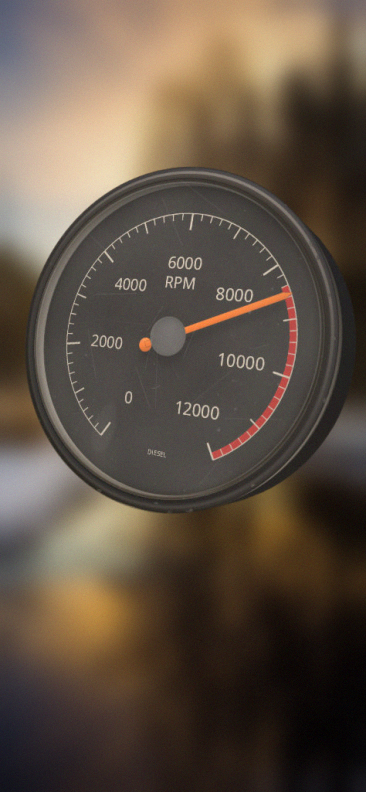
8600 rpm
